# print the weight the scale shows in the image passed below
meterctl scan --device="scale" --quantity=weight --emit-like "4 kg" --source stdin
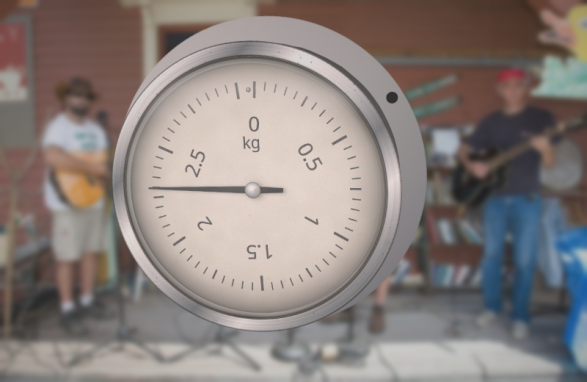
2.3 kg
